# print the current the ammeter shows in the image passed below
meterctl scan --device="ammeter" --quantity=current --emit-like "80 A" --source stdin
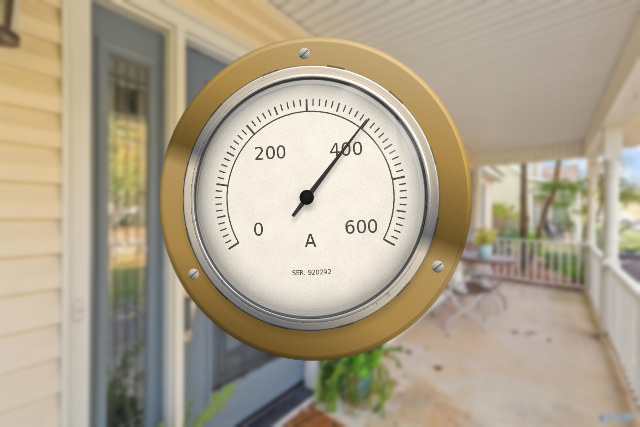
400 A
